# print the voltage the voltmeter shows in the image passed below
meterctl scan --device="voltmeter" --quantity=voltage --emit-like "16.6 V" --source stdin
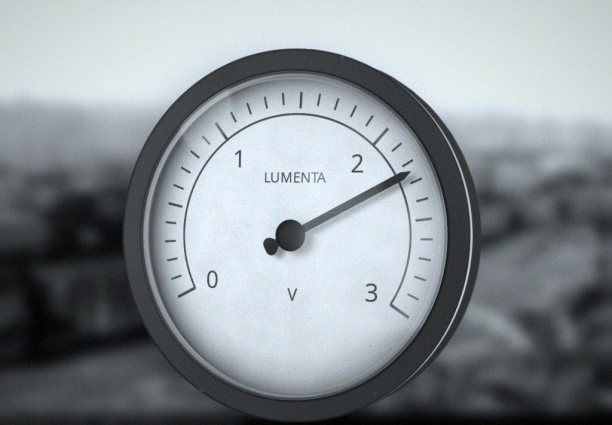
2.25 V
